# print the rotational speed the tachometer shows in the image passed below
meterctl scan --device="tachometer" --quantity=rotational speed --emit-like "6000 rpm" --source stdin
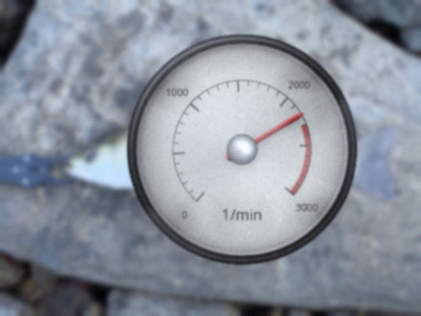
2200 rpm
